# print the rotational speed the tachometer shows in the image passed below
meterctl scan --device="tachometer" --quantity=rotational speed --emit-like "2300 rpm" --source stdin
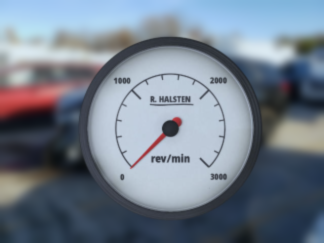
0 rpm
